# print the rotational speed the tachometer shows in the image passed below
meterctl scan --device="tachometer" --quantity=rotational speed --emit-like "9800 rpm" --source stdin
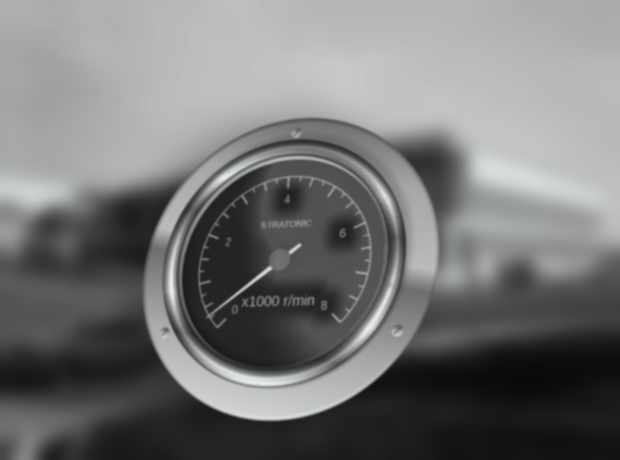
250 rpm
